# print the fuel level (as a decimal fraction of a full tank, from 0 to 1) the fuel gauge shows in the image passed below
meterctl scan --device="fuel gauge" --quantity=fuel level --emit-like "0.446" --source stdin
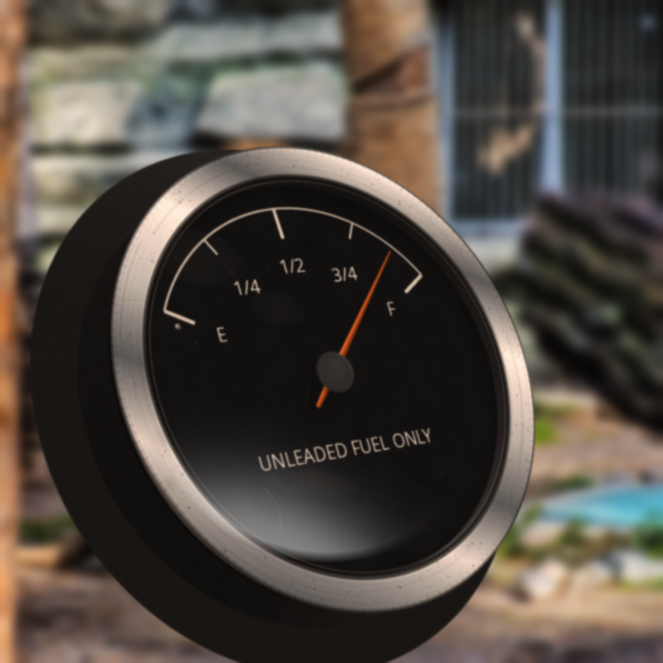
0.875
